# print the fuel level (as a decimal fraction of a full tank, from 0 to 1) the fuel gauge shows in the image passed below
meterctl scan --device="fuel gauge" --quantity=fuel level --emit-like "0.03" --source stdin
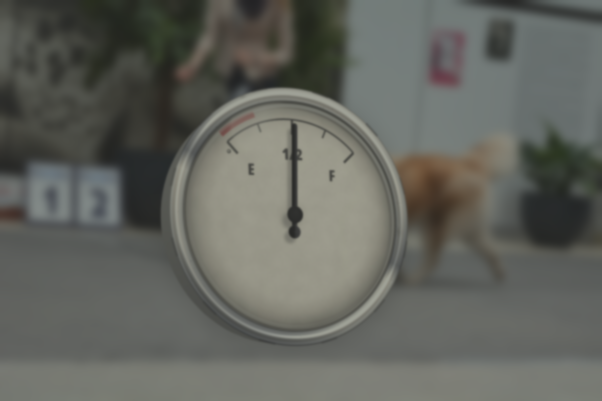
0.5
